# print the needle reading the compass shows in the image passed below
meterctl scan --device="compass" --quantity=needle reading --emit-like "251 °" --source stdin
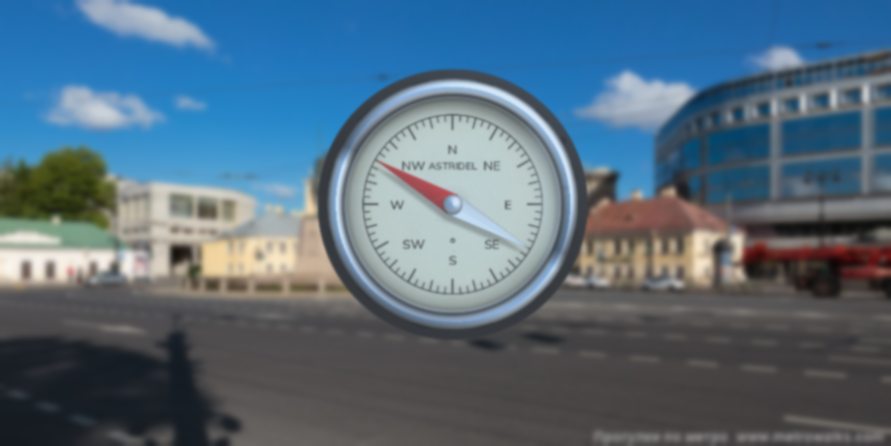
300 °
